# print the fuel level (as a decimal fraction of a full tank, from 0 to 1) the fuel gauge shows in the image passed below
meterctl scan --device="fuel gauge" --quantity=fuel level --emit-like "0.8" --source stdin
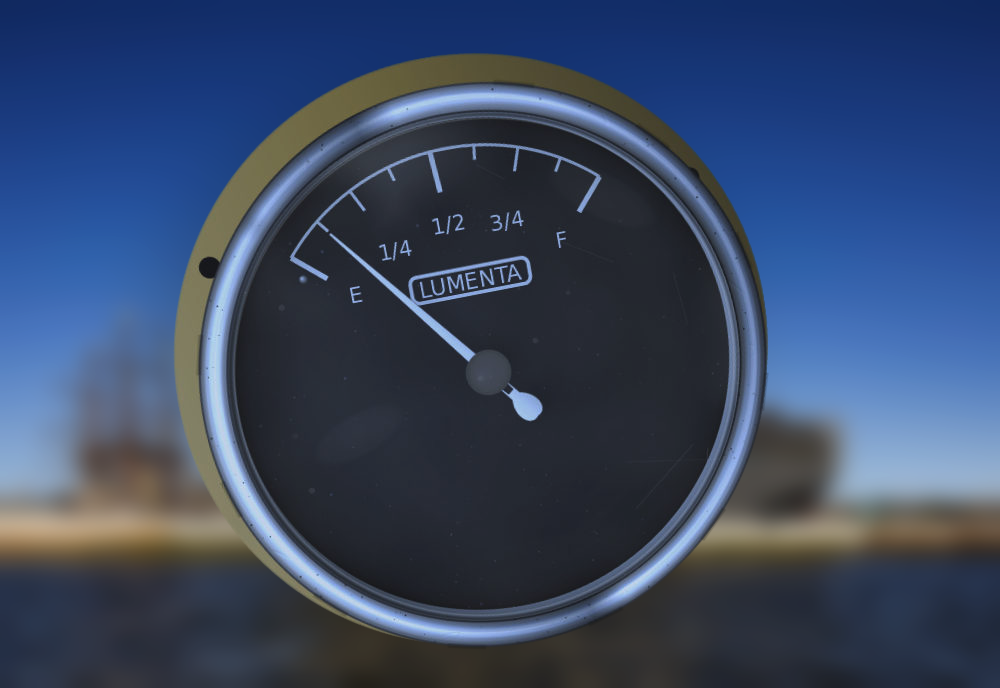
0.125
